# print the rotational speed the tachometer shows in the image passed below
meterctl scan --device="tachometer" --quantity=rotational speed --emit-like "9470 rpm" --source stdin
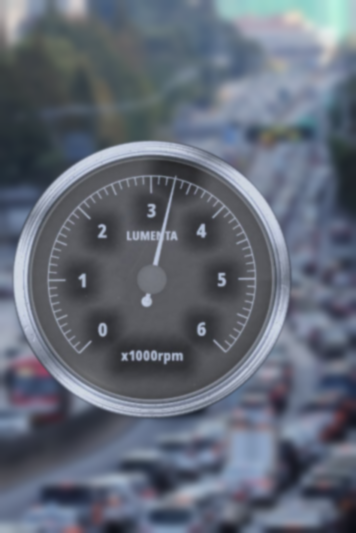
3300 rpm
